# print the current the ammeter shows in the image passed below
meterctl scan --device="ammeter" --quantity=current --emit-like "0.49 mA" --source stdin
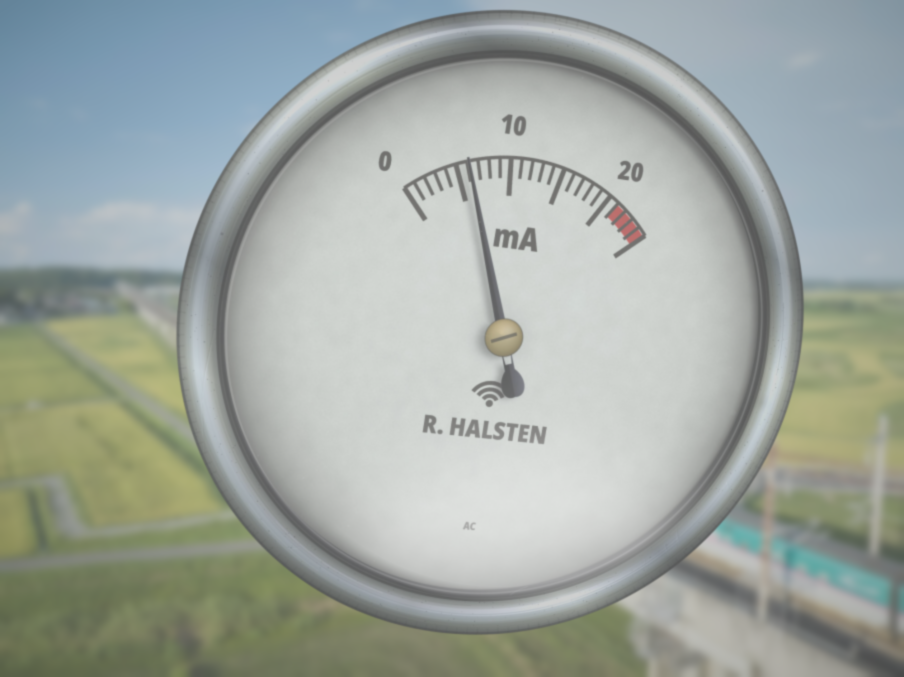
6 mA
